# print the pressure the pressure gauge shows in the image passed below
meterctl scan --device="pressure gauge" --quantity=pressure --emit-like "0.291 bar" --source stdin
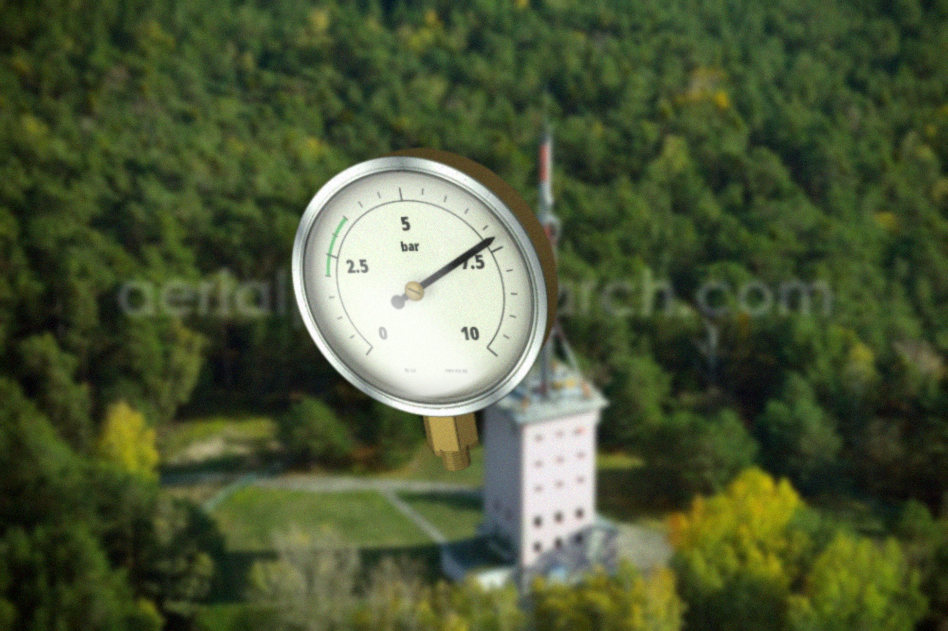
7.25 bar
